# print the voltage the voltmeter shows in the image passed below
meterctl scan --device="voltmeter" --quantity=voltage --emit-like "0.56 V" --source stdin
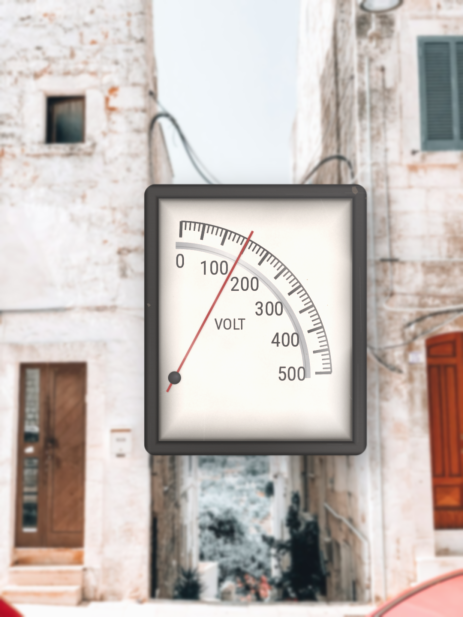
150 V
